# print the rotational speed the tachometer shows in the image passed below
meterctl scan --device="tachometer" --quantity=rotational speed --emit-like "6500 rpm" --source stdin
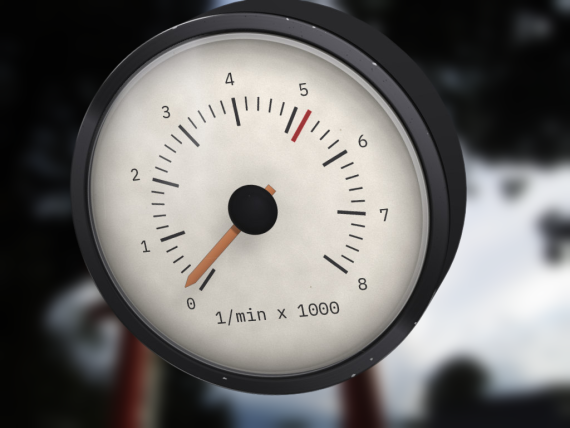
200 rpm
